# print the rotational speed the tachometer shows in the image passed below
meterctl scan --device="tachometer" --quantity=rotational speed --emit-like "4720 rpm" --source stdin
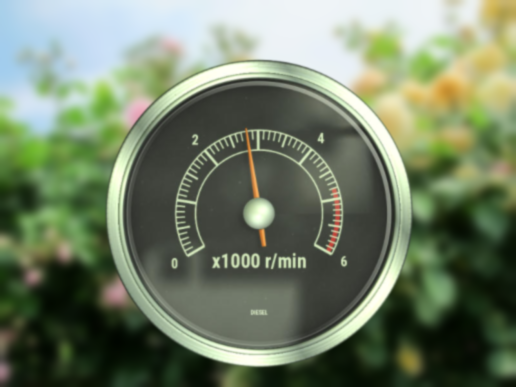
2800 rpm
